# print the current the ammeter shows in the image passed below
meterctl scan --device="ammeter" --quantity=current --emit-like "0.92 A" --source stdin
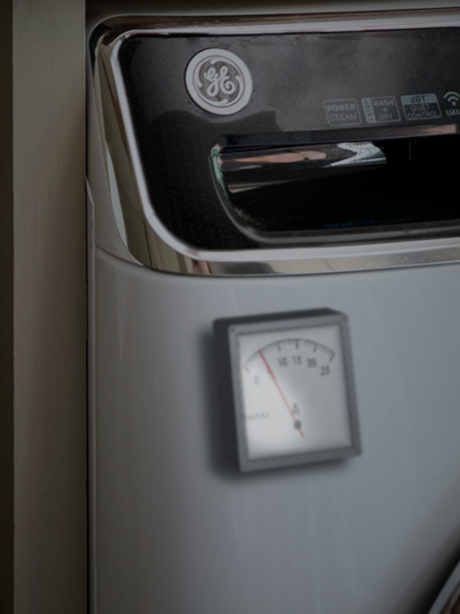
5 A
